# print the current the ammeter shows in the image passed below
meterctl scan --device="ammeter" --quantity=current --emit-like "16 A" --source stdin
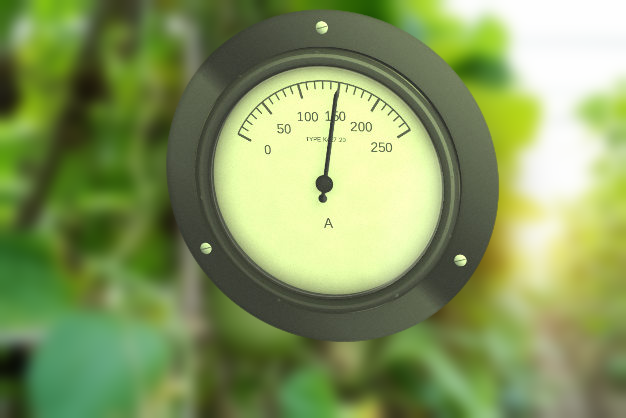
150 A
